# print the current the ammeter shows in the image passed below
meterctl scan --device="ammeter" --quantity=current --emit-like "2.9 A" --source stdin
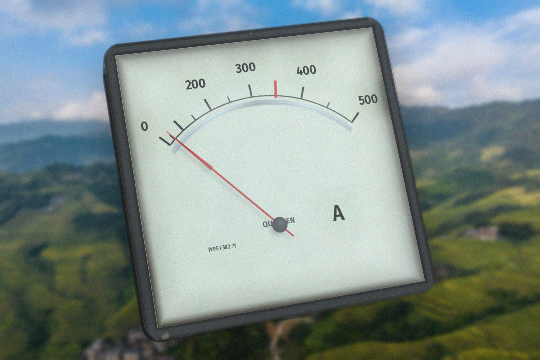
50 A
